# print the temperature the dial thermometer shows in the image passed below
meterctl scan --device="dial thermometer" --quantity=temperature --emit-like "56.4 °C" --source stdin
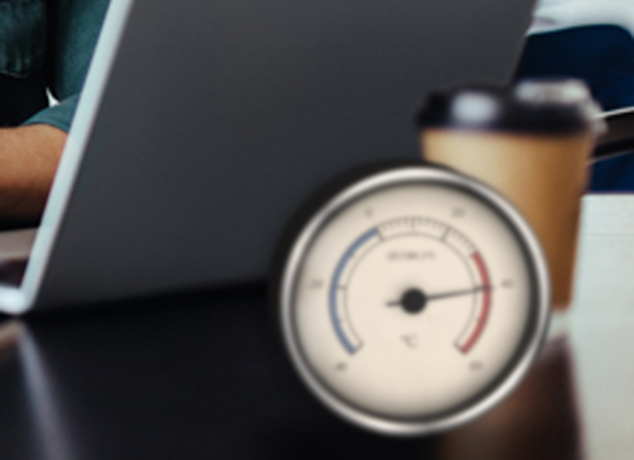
40 °C
